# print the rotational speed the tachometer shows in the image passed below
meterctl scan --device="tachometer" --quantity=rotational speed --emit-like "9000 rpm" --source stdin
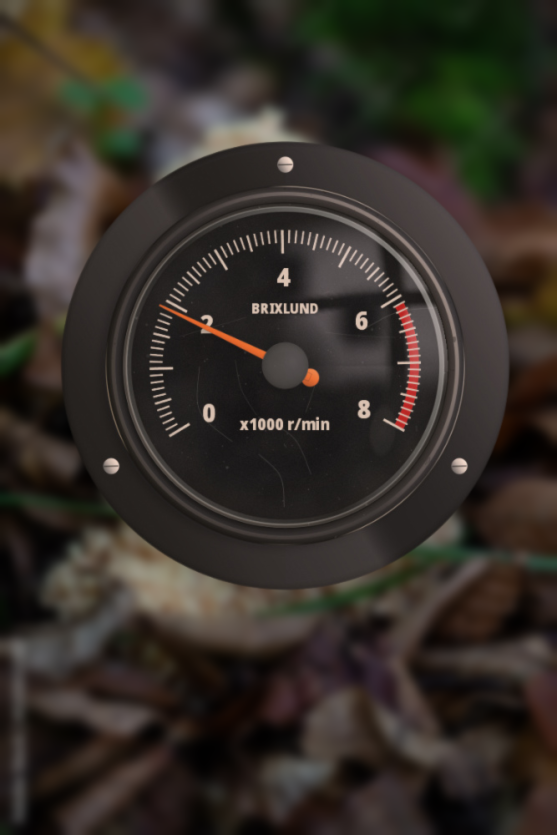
1900 rpm
